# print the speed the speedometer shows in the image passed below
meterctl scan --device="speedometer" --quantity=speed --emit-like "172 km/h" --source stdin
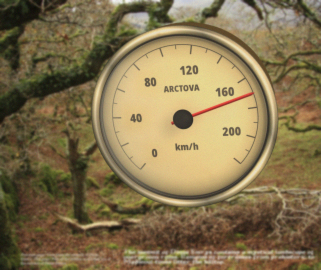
170 km/h
